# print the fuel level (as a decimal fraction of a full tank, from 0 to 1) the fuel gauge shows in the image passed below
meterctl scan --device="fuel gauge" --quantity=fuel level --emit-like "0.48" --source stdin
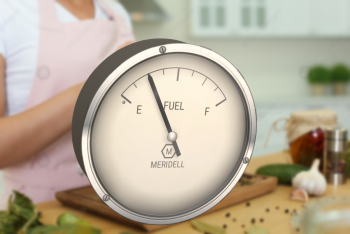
0.25
